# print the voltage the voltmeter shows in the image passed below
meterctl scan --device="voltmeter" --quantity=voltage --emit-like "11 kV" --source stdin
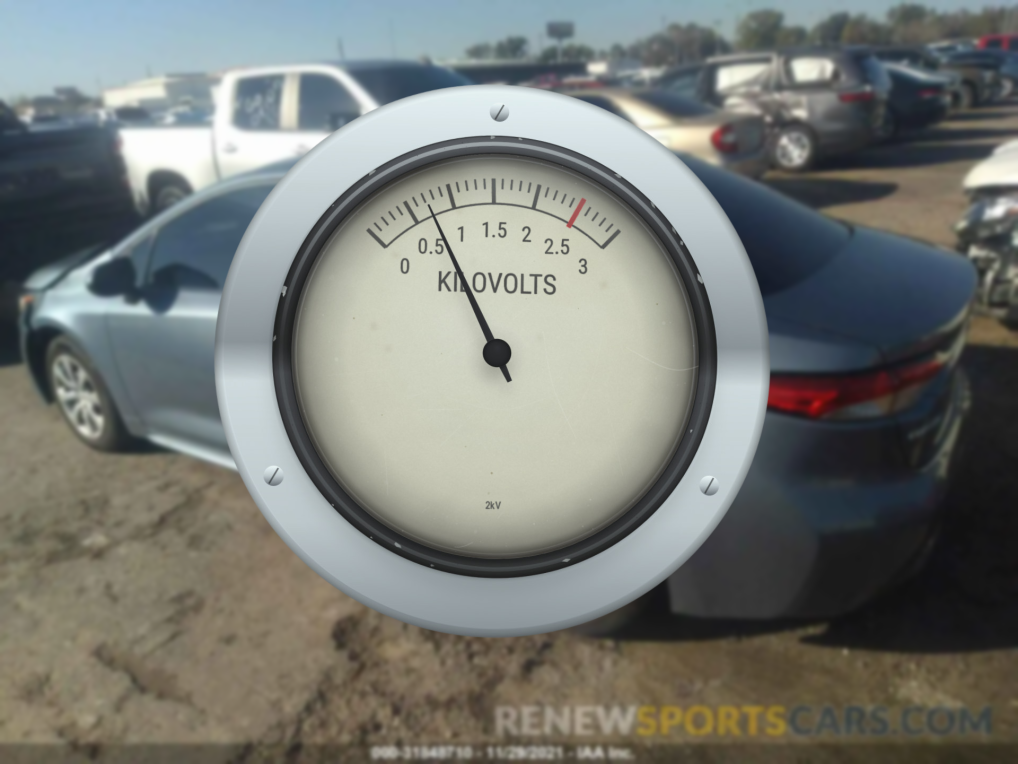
0.7 kV
